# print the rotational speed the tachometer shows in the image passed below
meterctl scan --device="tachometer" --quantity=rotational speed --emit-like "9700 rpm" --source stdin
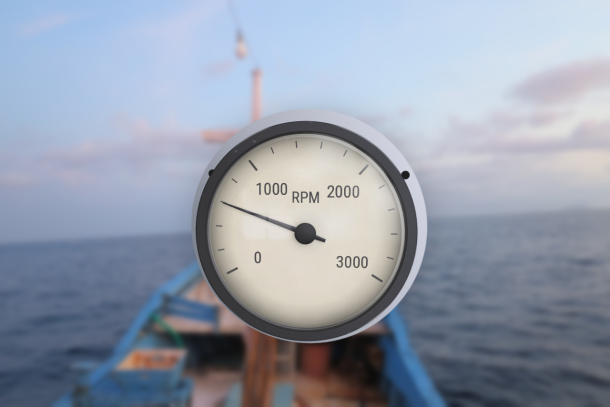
600 rpm
